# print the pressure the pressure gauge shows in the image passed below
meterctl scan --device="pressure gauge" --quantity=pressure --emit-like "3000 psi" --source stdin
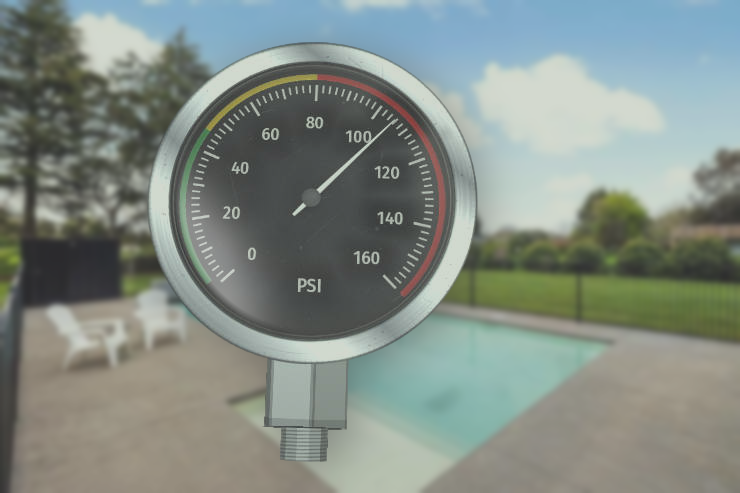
106 psi
